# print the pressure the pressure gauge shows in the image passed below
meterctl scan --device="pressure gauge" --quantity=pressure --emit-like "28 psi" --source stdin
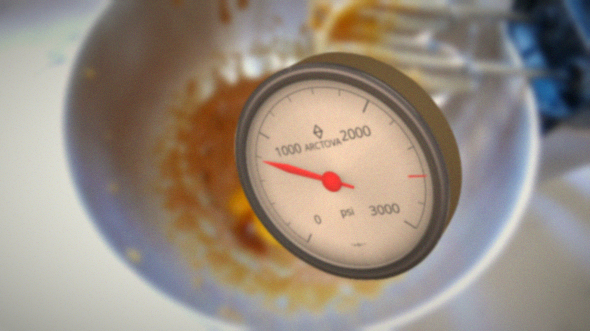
800 psi
